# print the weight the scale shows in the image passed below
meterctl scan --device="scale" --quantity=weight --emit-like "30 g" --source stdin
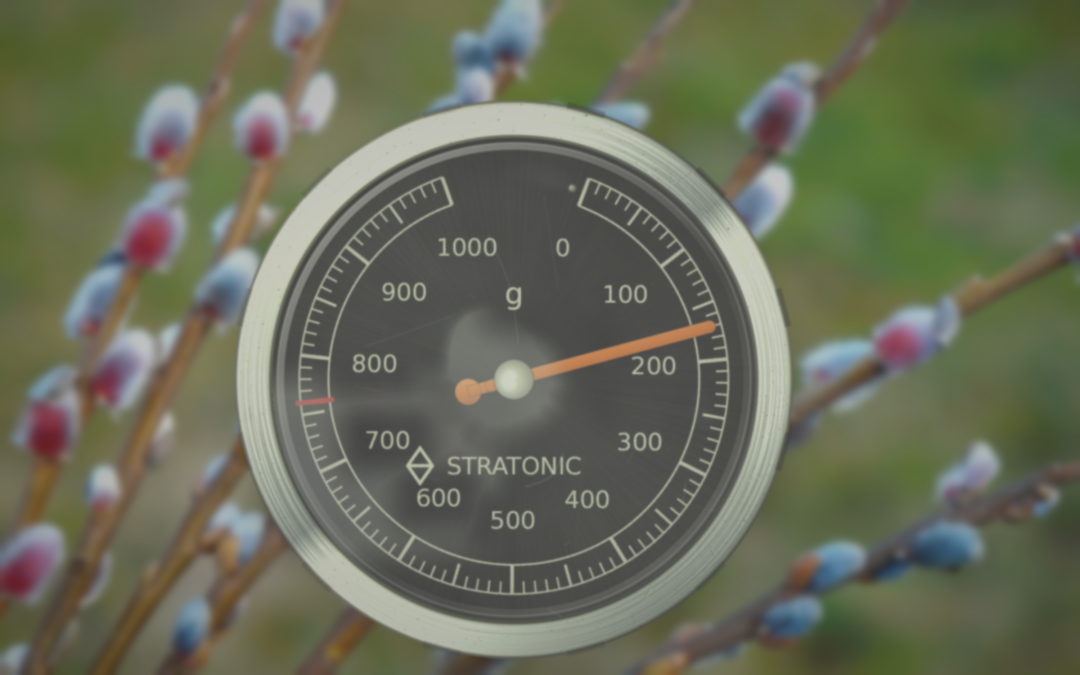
170 g
